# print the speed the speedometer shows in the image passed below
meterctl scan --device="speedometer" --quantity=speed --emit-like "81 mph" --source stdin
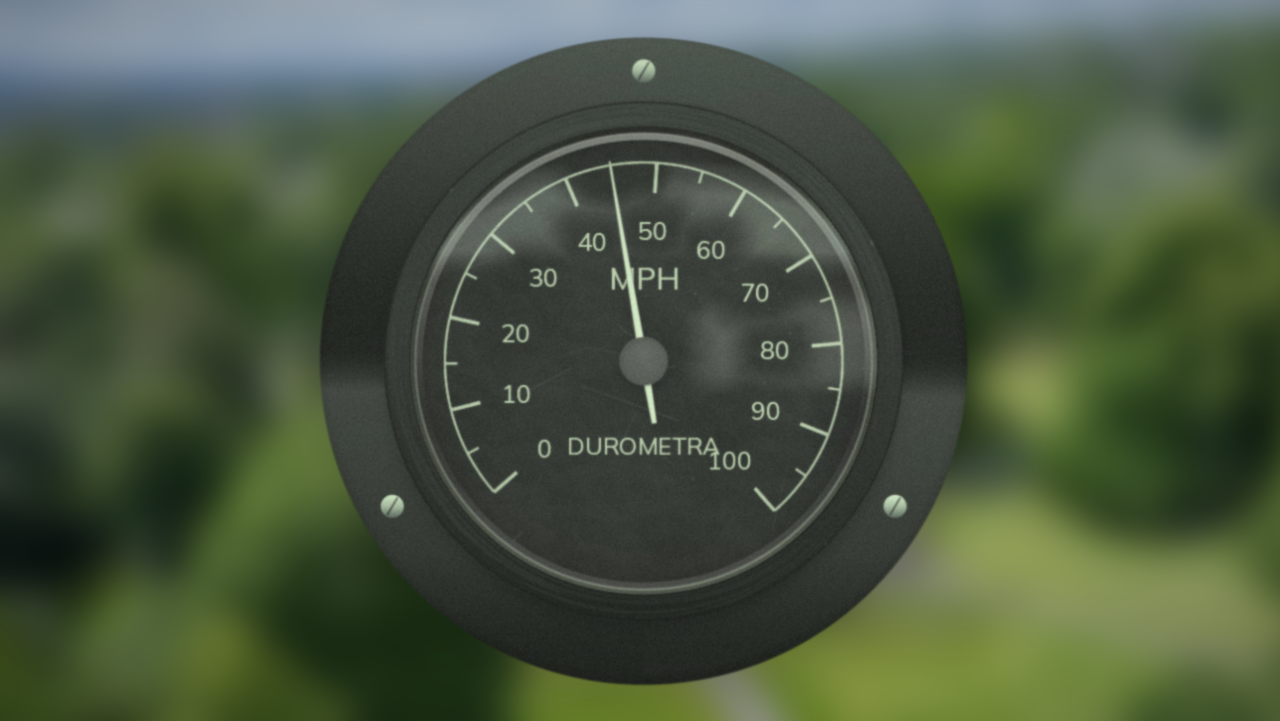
45 mph
